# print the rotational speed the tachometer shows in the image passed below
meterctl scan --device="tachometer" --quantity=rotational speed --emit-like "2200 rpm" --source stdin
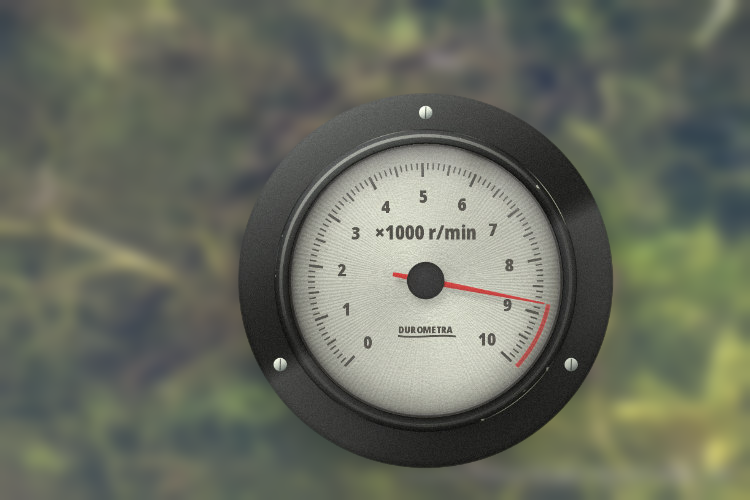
8800 rpm
